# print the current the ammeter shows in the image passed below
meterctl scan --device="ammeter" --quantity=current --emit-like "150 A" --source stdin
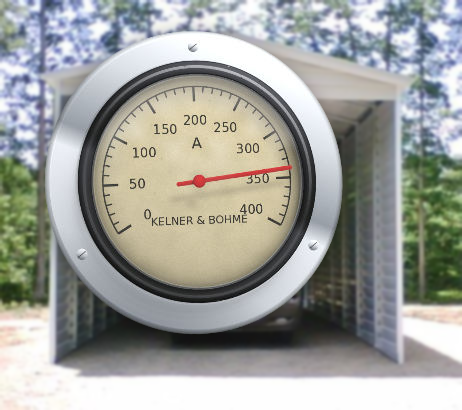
340 A
